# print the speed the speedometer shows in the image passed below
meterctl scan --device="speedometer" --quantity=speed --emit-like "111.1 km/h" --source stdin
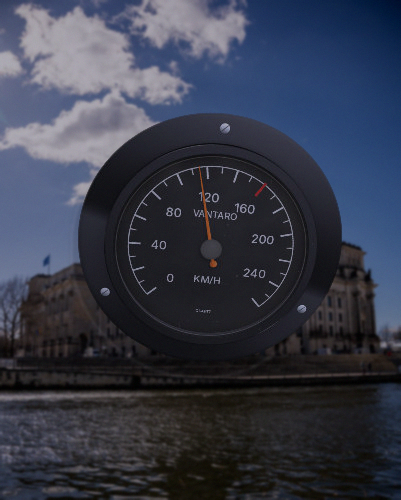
115 km/h
